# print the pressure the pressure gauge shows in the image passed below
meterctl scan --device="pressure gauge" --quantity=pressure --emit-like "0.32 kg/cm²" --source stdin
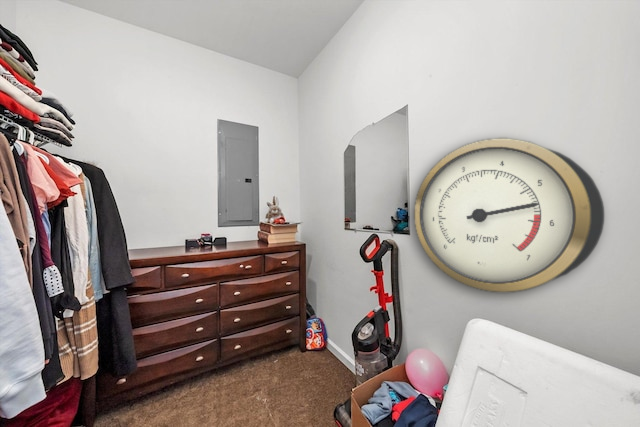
5.5 kg/cm²
